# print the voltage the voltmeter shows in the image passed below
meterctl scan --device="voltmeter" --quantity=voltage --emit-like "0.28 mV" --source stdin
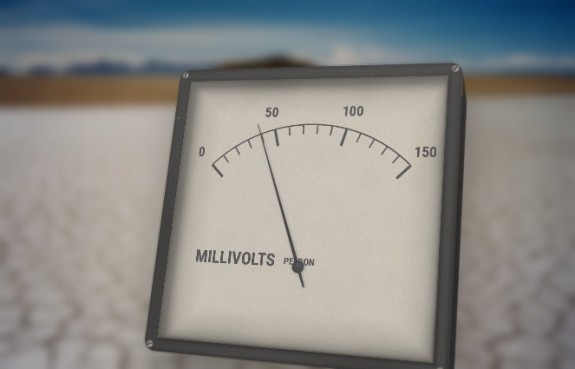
40 mV
